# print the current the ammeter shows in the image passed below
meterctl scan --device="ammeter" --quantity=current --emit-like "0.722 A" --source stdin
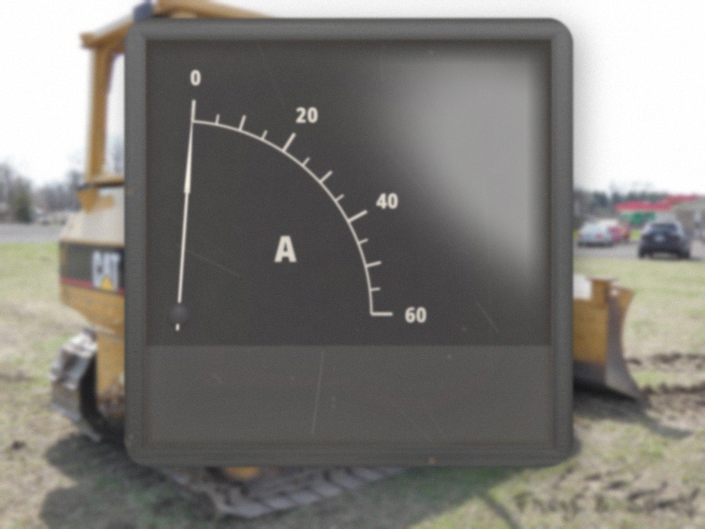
0 A
